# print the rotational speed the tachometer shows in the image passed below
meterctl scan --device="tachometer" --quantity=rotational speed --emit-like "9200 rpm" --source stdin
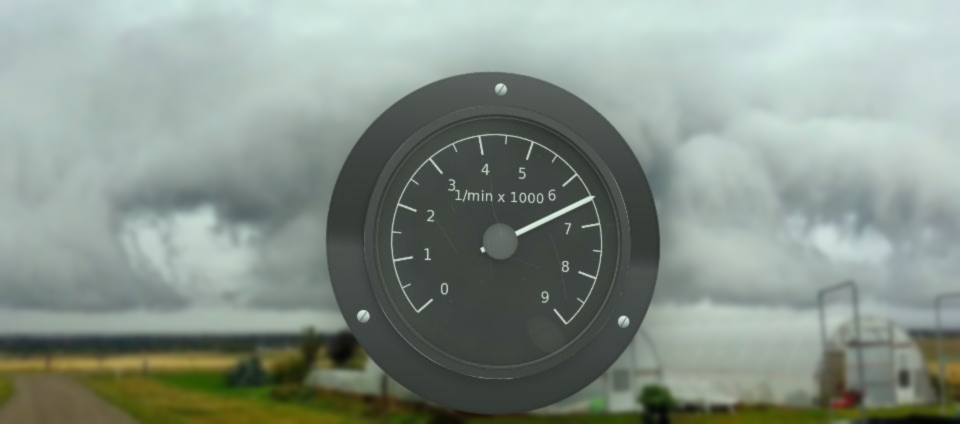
6500 rpm
